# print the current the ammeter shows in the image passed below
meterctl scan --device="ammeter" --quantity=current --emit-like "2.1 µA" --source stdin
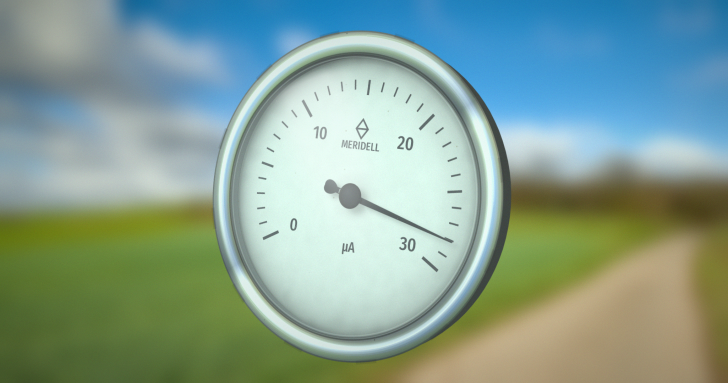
28 µA
